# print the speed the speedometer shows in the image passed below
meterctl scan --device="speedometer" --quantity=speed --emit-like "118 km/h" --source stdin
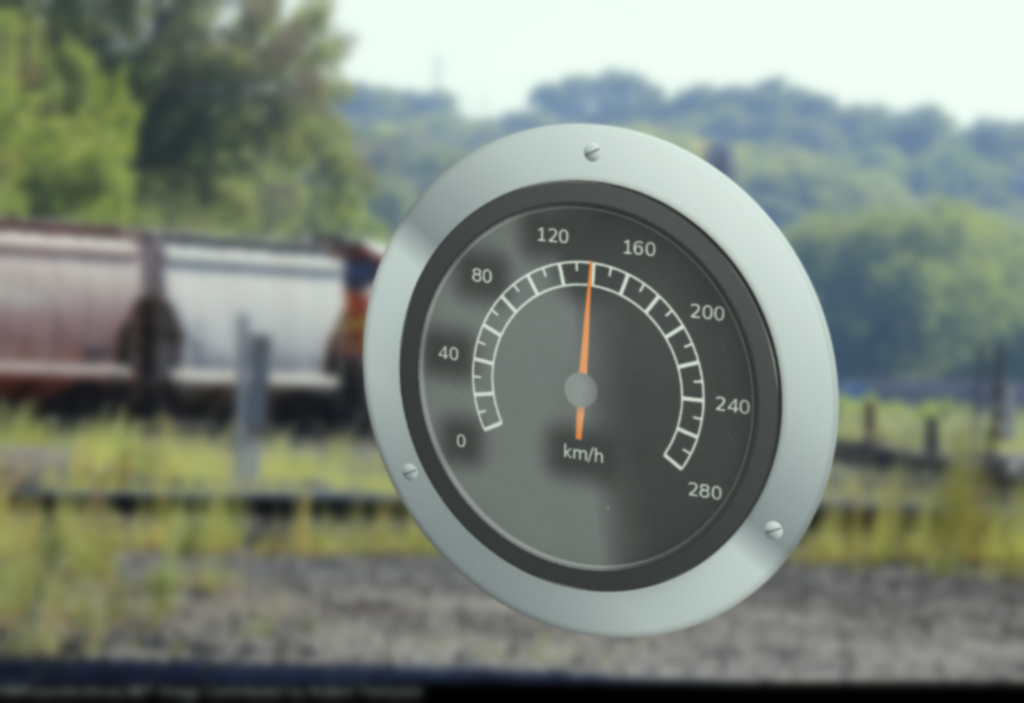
140 km/h
